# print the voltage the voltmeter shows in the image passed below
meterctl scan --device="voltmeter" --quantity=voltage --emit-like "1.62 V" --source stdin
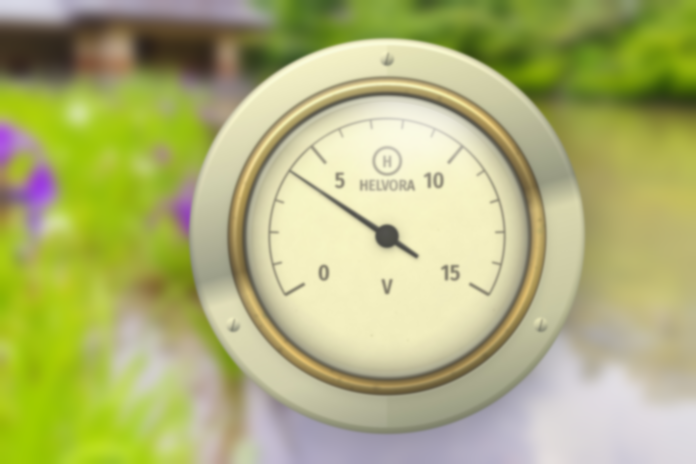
4 V
